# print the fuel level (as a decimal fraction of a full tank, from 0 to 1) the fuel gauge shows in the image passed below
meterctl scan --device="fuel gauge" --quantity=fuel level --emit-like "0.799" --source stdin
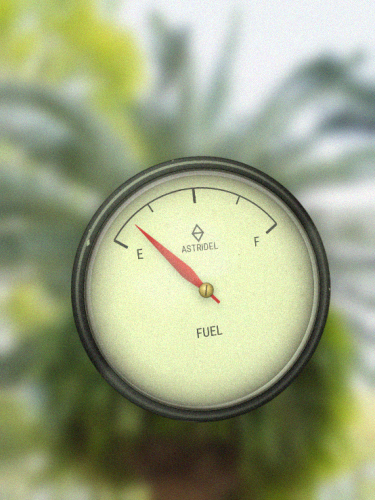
0.125
